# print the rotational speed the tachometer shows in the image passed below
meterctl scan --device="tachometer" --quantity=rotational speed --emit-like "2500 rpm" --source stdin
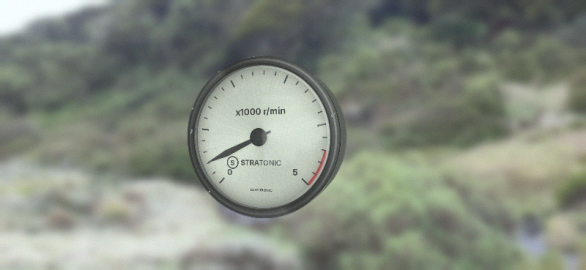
400 rpm
